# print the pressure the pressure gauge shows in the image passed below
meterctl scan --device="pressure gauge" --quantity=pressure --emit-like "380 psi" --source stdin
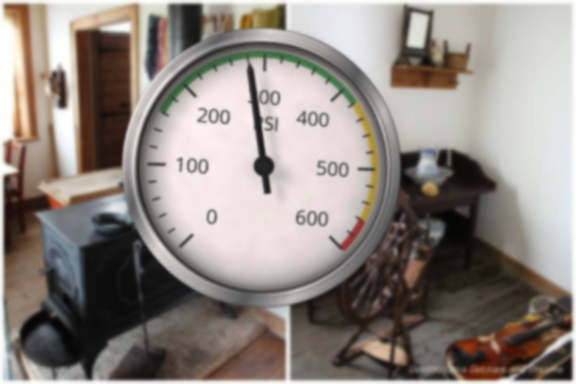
280 psi
